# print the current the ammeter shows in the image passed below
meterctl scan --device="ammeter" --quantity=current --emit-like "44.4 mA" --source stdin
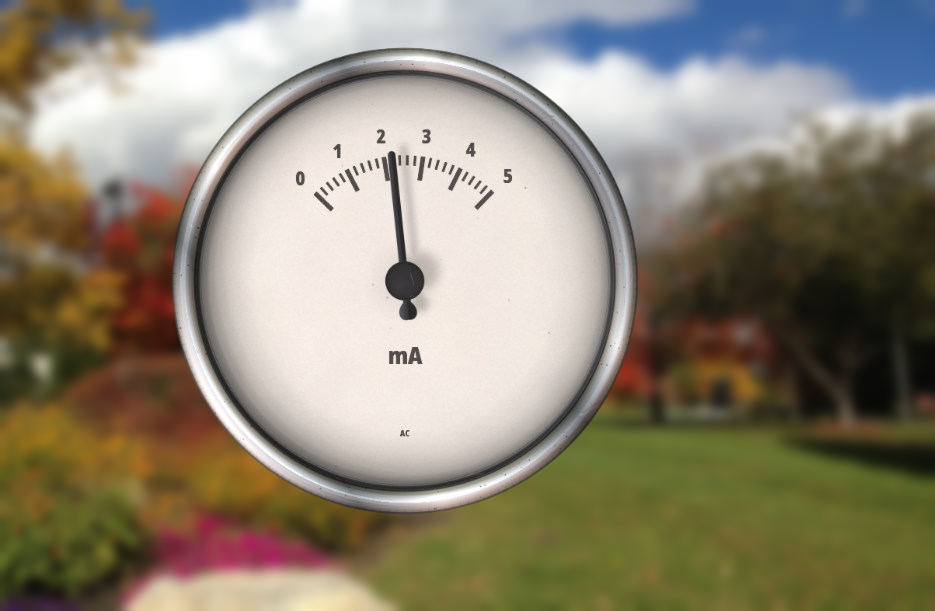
2.2 mA
